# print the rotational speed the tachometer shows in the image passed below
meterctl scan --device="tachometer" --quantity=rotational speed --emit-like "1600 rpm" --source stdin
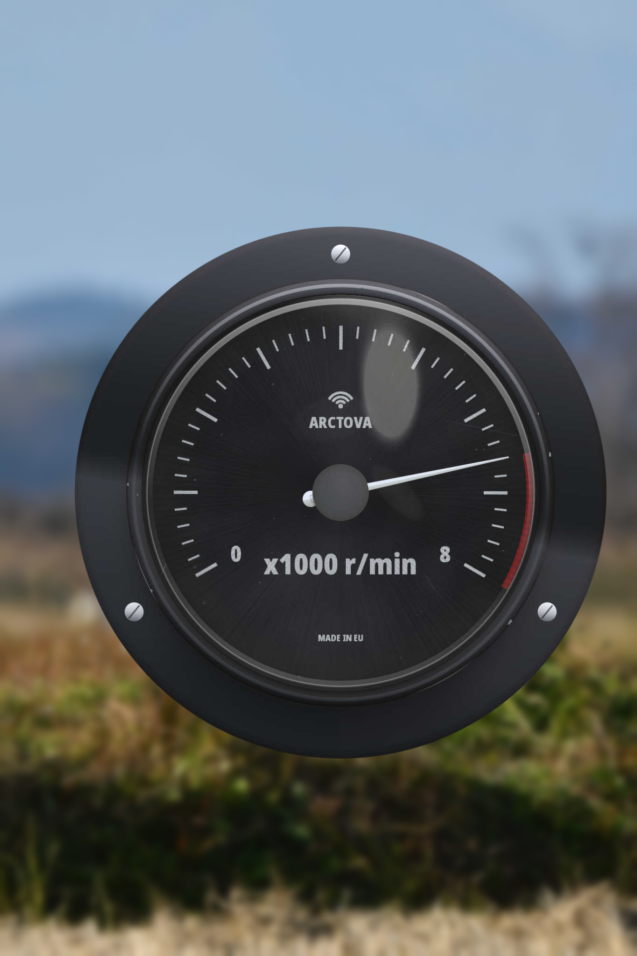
6600 rpm
